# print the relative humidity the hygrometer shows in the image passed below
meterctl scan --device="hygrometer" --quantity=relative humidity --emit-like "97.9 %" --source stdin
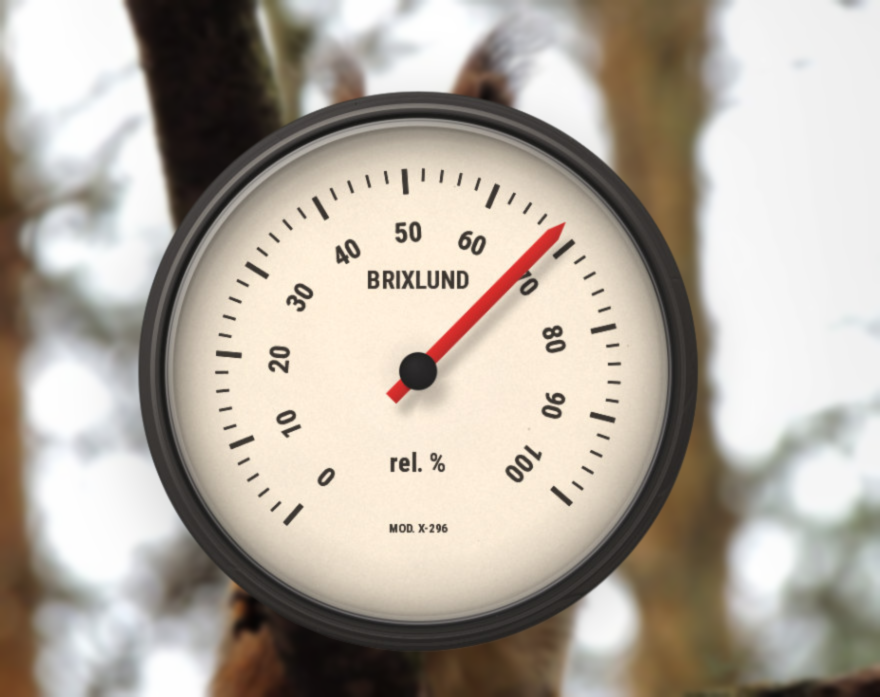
68 %
